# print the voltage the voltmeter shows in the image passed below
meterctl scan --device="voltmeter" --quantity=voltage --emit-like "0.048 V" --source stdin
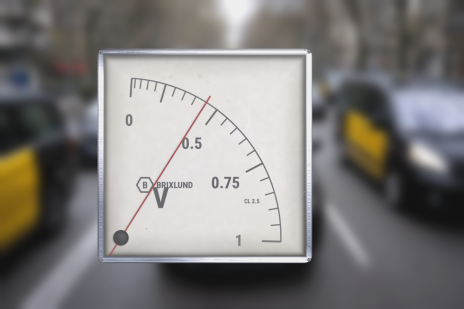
0.45 V
